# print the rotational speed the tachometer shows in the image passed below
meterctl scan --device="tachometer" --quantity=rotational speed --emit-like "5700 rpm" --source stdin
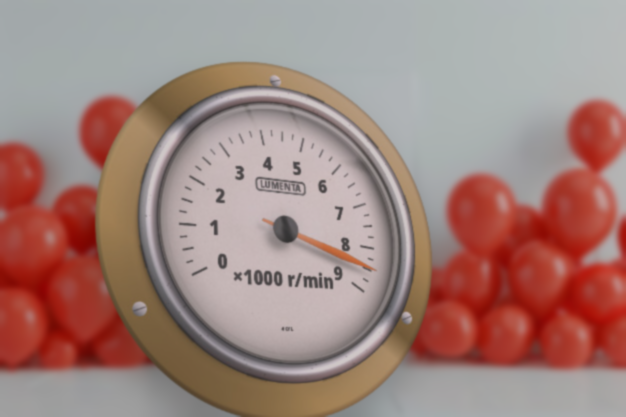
8500 rpm
